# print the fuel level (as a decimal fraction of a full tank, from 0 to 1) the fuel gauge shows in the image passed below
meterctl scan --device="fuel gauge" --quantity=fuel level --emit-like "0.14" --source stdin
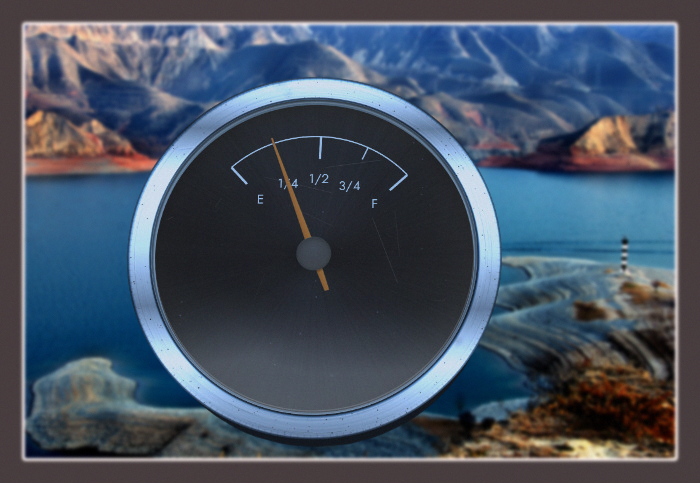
0.25
